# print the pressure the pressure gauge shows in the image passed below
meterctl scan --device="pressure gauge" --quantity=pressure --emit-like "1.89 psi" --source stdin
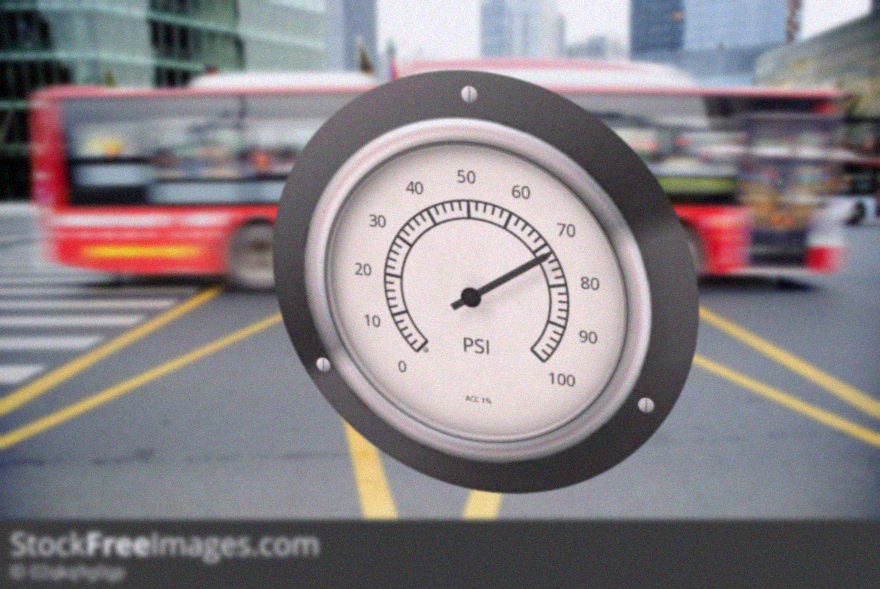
72 psi
